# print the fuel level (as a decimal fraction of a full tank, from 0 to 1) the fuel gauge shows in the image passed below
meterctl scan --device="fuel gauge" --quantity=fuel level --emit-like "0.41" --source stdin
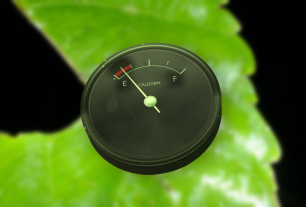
0.125
